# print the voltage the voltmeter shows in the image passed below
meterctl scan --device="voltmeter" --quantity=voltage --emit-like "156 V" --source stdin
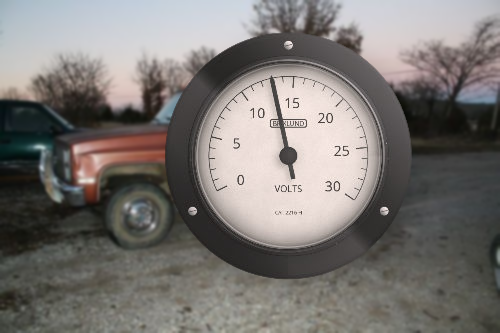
13 V
